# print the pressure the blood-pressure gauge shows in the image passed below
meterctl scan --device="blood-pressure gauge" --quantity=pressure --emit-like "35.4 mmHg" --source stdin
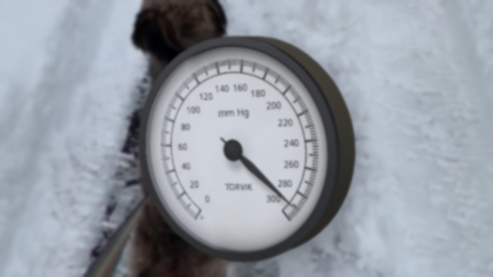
290 mmHg
